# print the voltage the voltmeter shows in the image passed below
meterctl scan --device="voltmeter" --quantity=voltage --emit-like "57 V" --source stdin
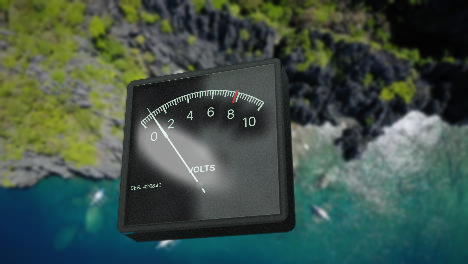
1 V
